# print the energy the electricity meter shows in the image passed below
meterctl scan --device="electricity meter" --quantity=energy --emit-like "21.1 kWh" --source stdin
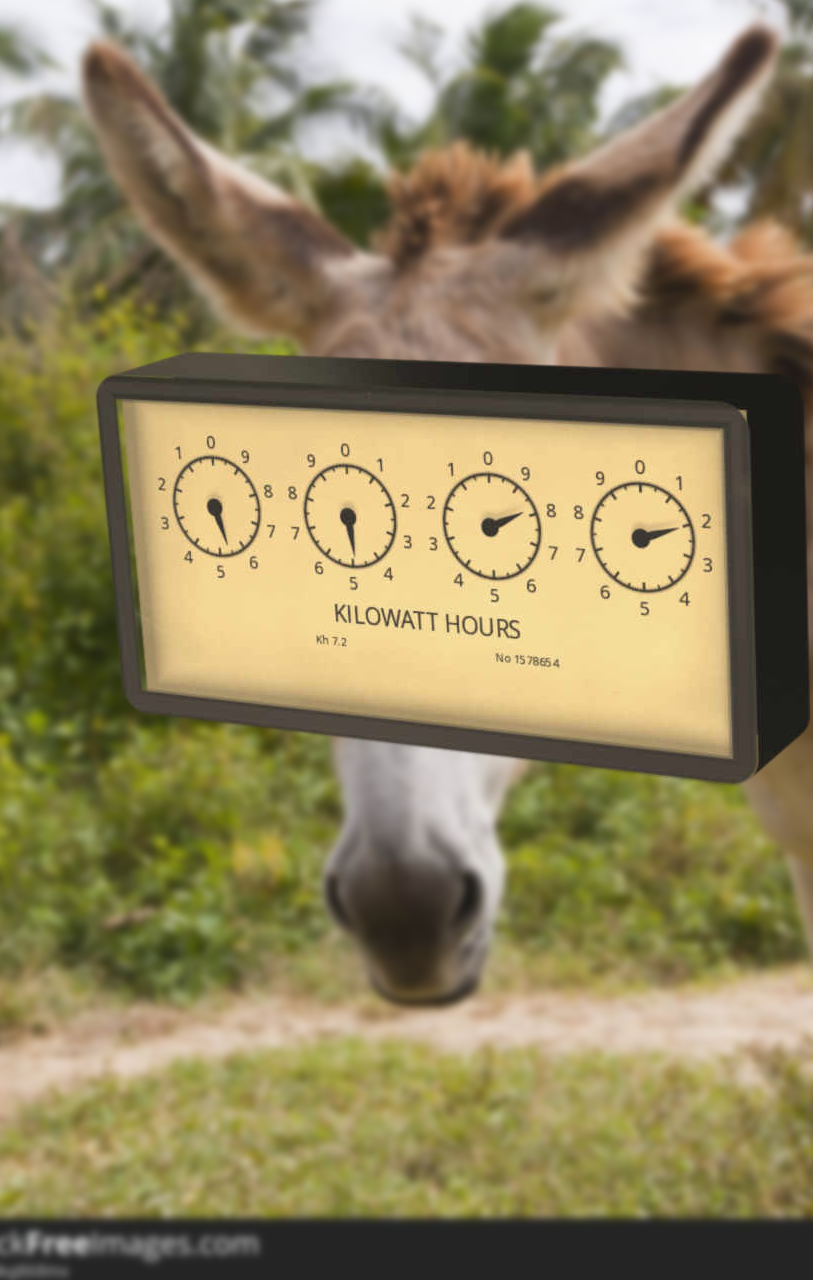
5482 kWh
